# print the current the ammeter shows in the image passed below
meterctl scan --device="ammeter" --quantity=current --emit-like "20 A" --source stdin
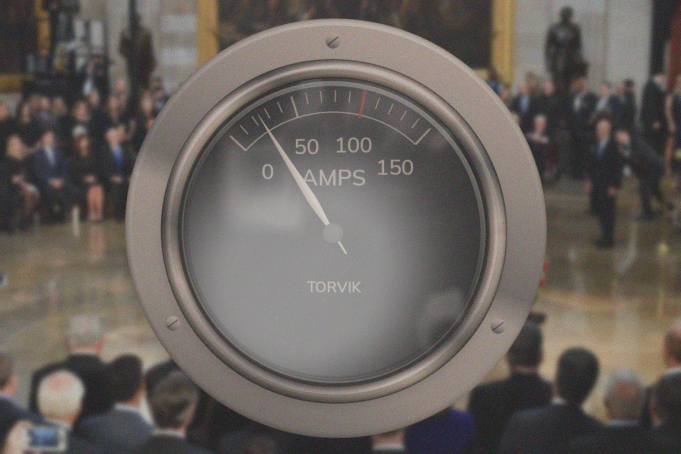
25 A
